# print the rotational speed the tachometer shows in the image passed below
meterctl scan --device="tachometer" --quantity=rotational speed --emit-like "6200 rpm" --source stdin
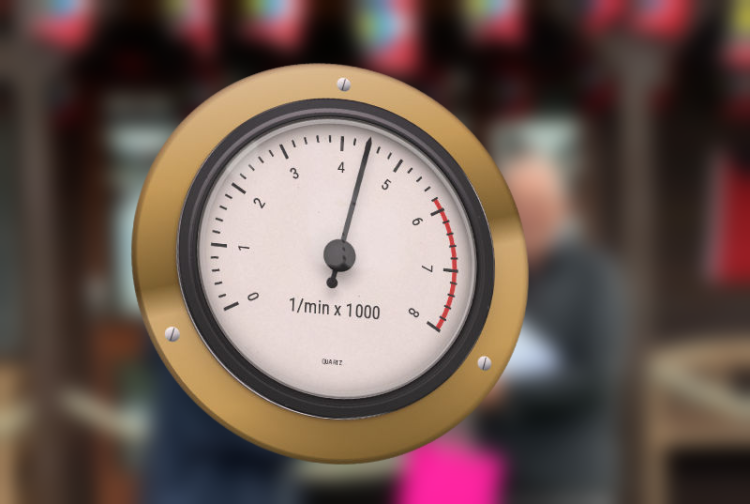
4400 rpm
